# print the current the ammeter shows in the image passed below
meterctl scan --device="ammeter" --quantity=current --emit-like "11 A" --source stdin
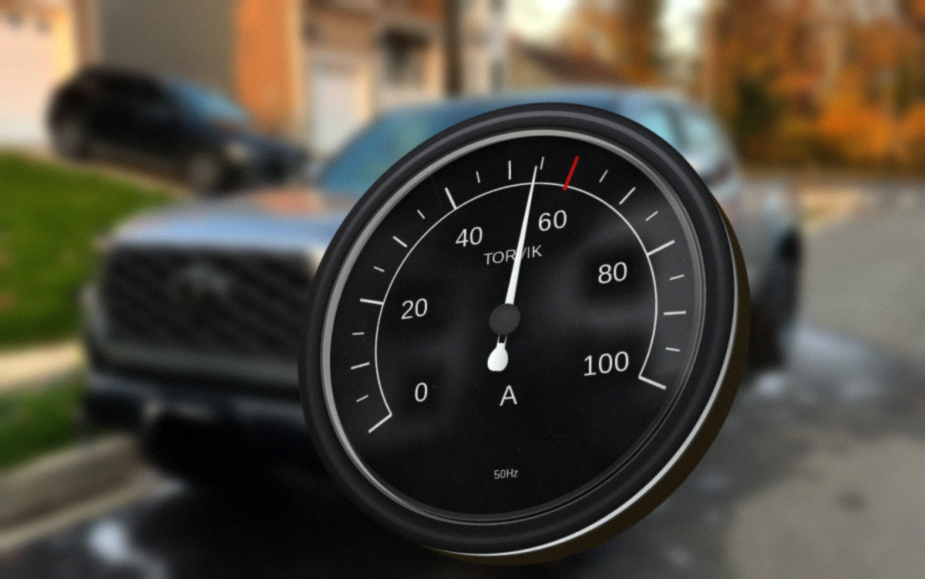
55 A
